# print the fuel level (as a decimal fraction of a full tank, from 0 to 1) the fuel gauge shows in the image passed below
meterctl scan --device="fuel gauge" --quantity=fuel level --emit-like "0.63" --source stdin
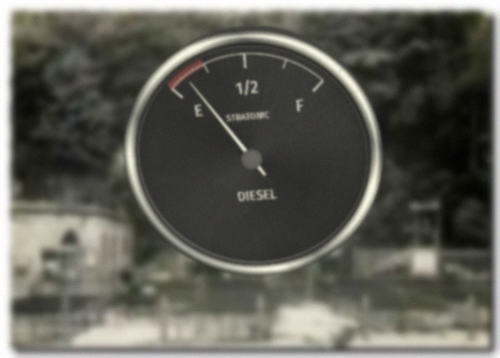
0.125
